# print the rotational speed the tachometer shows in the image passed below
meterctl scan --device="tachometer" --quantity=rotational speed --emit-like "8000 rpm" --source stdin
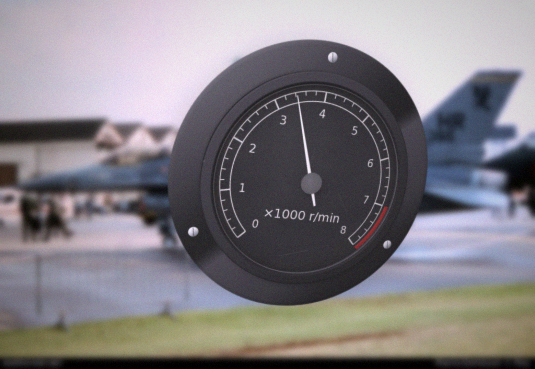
3400 rpm
